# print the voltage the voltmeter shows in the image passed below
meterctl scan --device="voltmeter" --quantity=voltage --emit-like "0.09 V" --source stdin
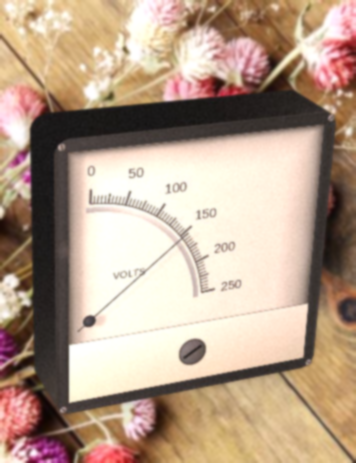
150 V
